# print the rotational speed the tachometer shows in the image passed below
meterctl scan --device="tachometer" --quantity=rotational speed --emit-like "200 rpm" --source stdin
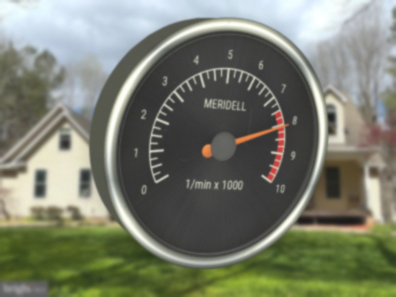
8000 rpm
